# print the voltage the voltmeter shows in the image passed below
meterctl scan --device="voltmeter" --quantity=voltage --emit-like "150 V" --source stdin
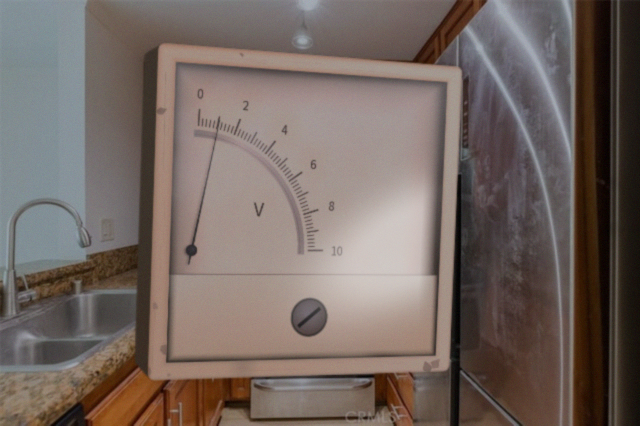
1 V
